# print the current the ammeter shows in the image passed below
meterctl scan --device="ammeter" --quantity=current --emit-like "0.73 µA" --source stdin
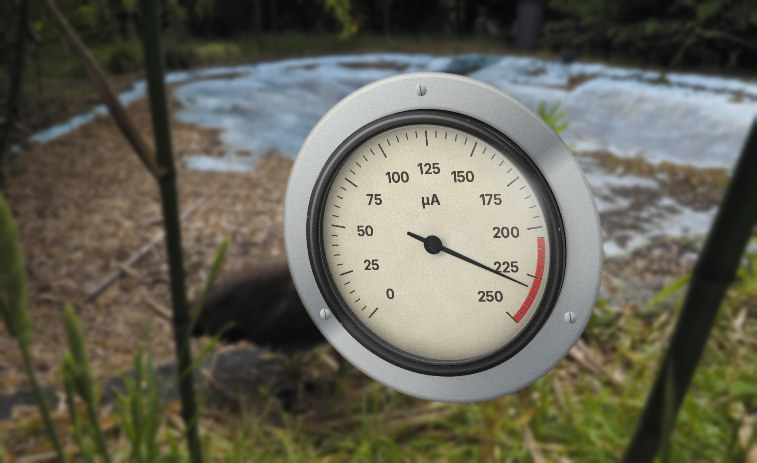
230 µA
